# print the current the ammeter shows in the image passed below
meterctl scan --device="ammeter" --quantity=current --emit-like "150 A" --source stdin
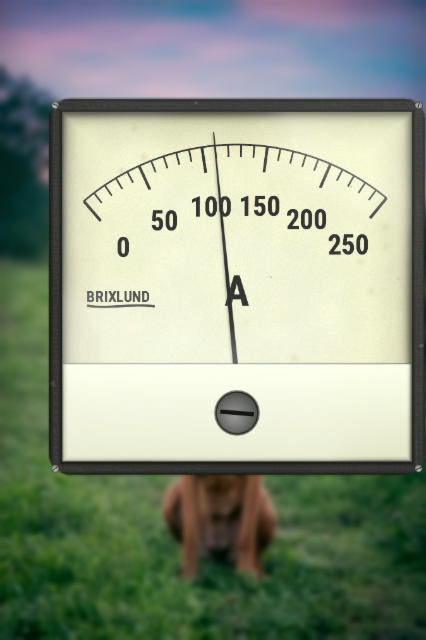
110 A
